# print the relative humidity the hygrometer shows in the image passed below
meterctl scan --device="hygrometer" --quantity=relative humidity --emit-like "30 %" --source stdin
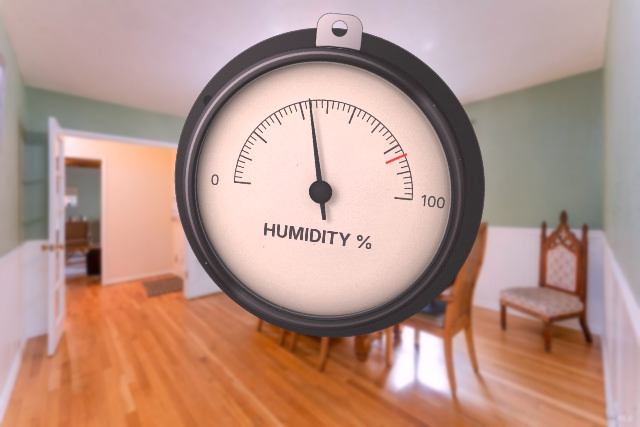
44 %
